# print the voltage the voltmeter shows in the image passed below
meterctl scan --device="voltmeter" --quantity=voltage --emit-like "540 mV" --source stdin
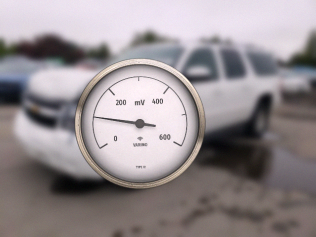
100 mV
